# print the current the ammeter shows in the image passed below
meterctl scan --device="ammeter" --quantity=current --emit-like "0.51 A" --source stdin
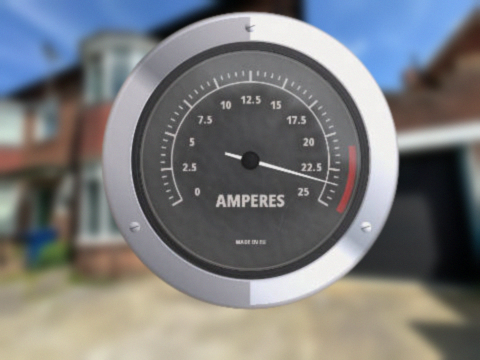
23.5 A
